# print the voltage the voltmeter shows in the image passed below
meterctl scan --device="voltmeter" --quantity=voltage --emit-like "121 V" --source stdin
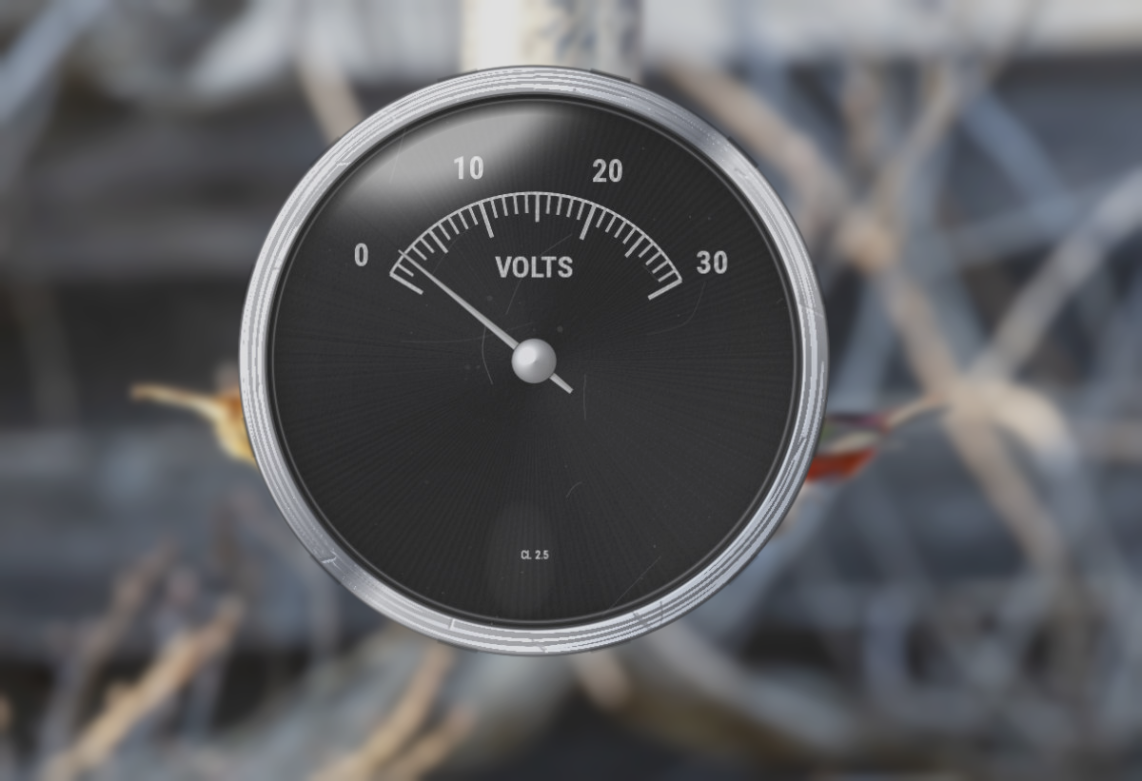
2 V
